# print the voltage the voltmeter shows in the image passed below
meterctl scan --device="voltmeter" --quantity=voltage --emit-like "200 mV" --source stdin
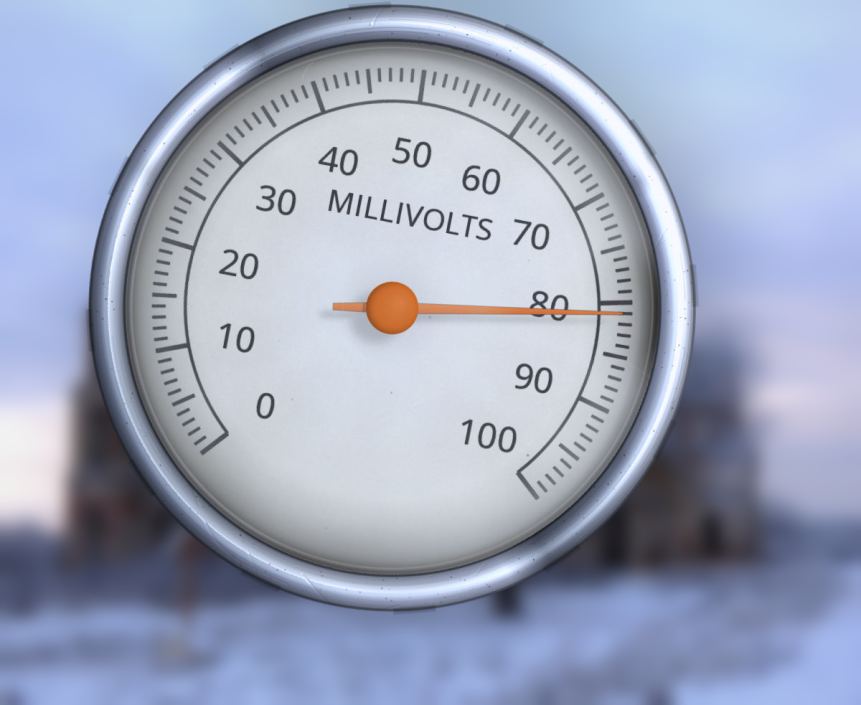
81 mV
